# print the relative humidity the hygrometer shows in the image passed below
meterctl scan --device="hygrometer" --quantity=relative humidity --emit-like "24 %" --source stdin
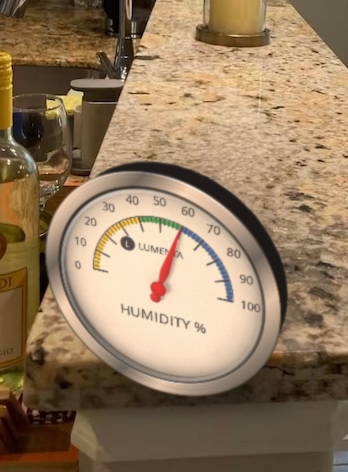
60 %
